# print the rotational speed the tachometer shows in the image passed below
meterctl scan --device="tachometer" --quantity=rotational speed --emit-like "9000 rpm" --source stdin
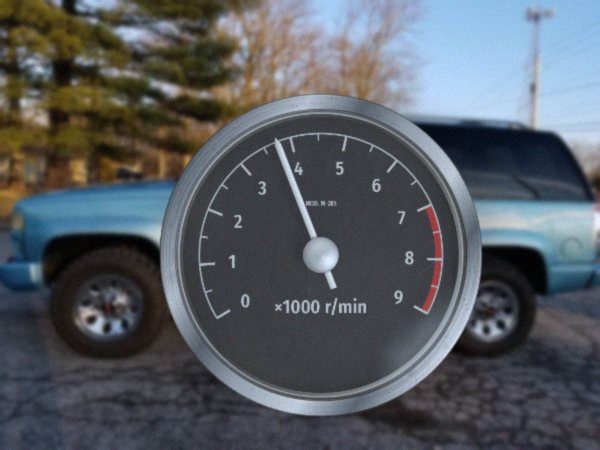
3750 rpm
